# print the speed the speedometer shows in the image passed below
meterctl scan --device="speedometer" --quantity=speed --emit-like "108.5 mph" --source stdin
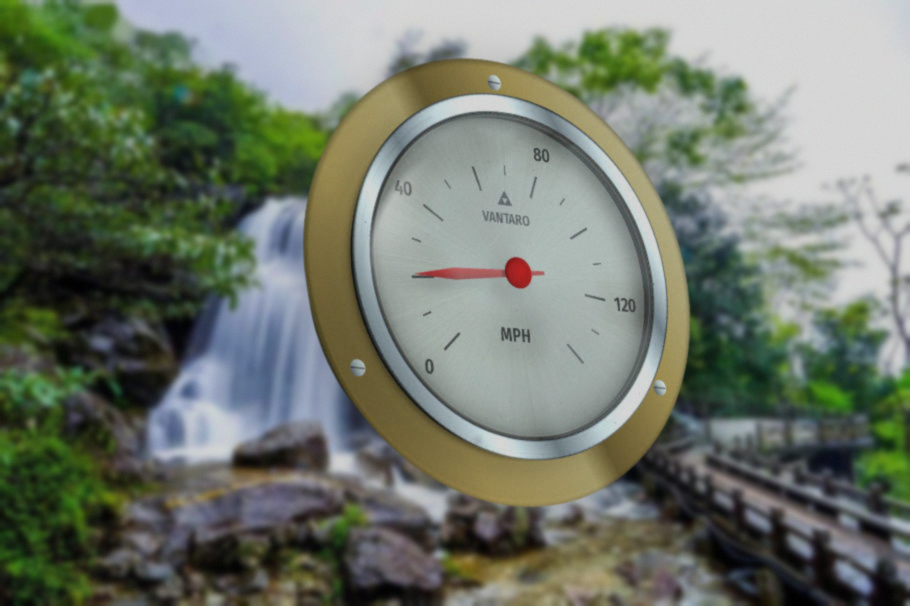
20 mph
